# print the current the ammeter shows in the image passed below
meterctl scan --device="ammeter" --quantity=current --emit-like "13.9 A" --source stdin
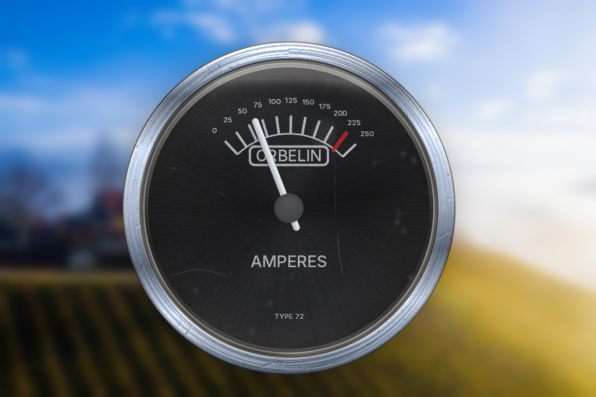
62.5 A
